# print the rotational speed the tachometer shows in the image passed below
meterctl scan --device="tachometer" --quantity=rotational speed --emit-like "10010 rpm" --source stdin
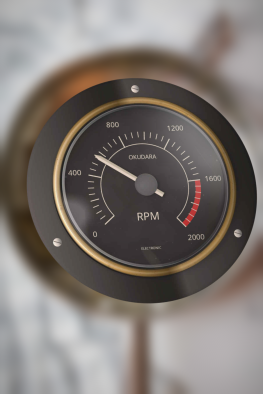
550 rpm
